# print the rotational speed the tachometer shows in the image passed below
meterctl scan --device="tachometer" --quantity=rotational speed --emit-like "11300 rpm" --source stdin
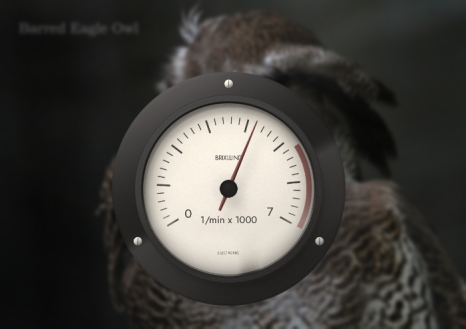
4200 rpm
